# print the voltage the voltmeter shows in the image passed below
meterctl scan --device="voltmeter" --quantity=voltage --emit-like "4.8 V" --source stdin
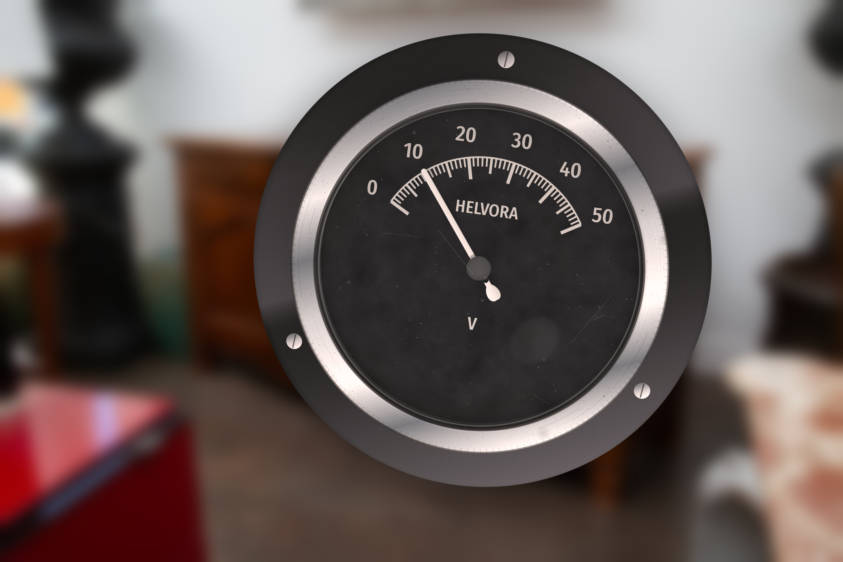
10 V
